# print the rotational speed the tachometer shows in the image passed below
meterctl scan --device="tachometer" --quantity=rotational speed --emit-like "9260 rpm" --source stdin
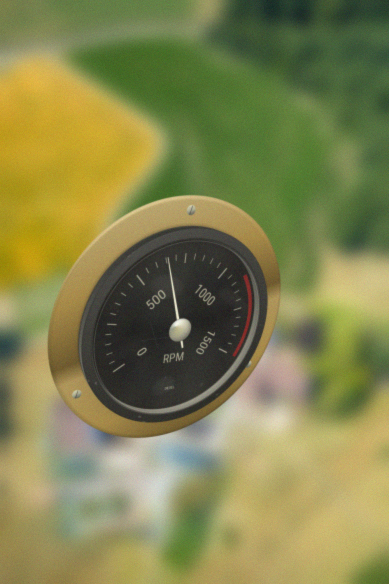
650 rpm
